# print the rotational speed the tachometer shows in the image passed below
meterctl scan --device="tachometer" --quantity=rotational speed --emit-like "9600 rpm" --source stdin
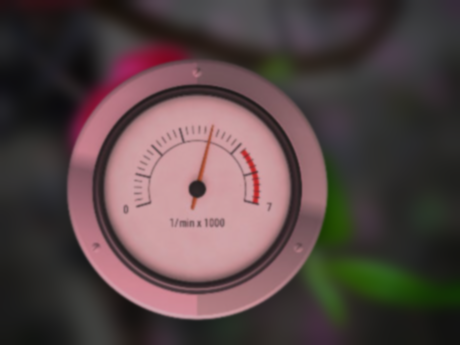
4000 rpm
